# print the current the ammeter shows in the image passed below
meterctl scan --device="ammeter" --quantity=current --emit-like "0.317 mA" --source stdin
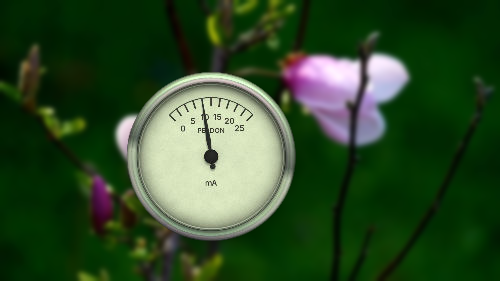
10 mA
